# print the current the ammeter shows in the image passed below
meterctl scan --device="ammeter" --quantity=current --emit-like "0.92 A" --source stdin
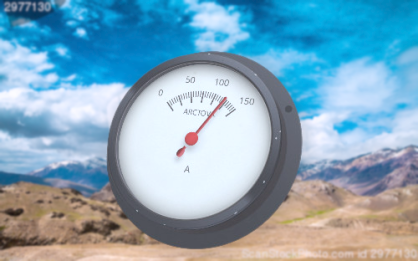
125 A
